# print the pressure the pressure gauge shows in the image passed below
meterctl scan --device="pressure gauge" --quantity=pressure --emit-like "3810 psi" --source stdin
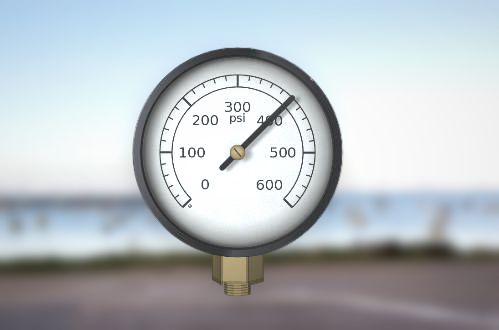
400 psi
